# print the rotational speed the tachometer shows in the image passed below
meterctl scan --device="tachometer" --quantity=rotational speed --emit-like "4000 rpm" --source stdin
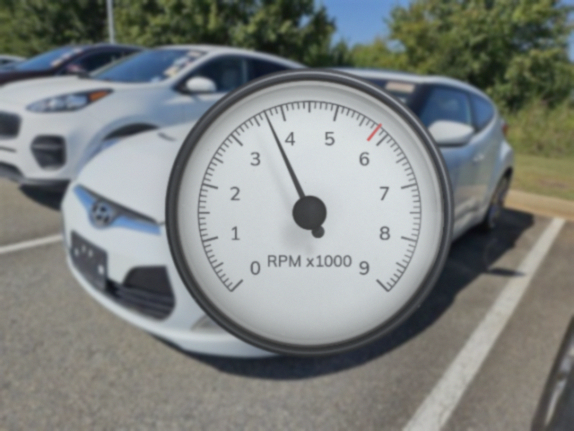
3700 rpm
